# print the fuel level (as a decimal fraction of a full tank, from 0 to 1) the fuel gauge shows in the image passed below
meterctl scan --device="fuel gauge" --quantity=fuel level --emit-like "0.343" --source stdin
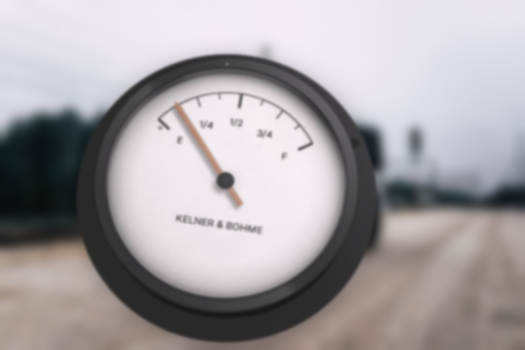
0.125
